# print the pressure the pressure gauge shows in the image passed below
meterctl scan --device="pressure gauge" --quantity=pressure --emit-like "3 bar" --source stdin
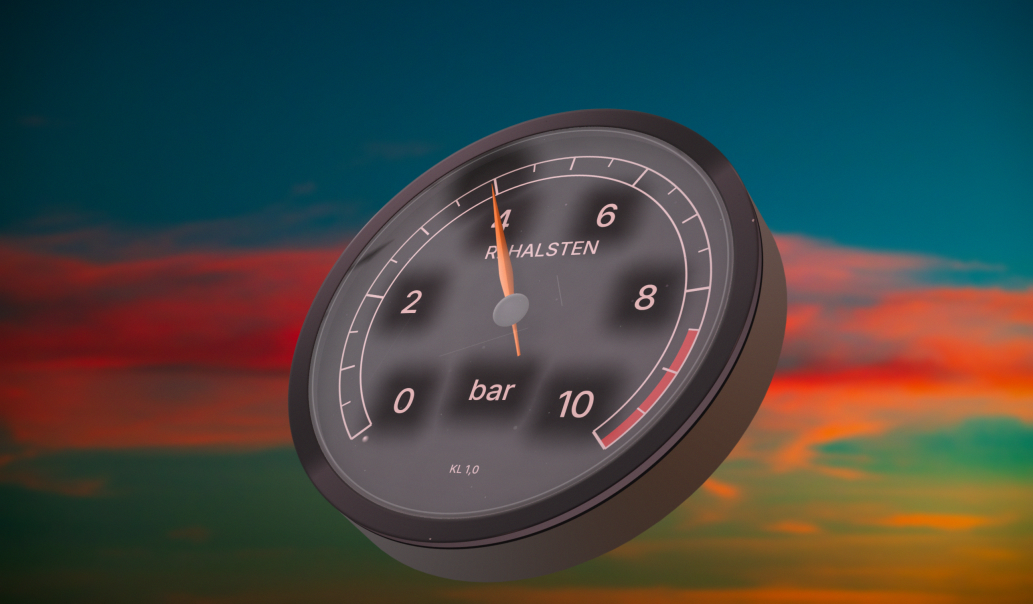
4 bar
